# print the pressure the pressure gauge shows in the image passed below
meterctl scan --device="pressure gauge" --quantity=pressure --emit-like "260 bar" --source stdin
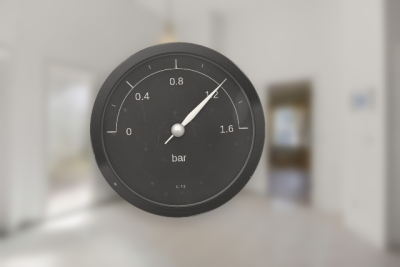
1.2 bar
